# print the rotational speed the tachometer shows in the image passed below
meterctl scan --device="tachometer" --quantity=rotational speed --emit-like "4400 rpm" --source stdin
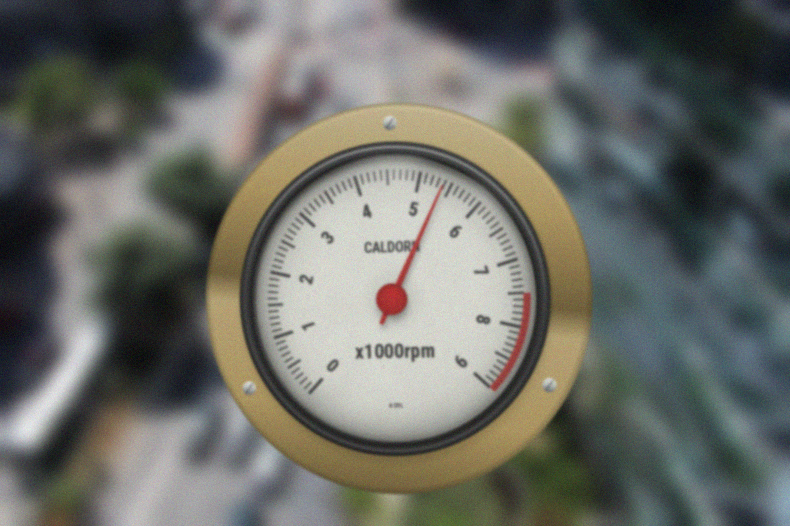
5400 rpm
